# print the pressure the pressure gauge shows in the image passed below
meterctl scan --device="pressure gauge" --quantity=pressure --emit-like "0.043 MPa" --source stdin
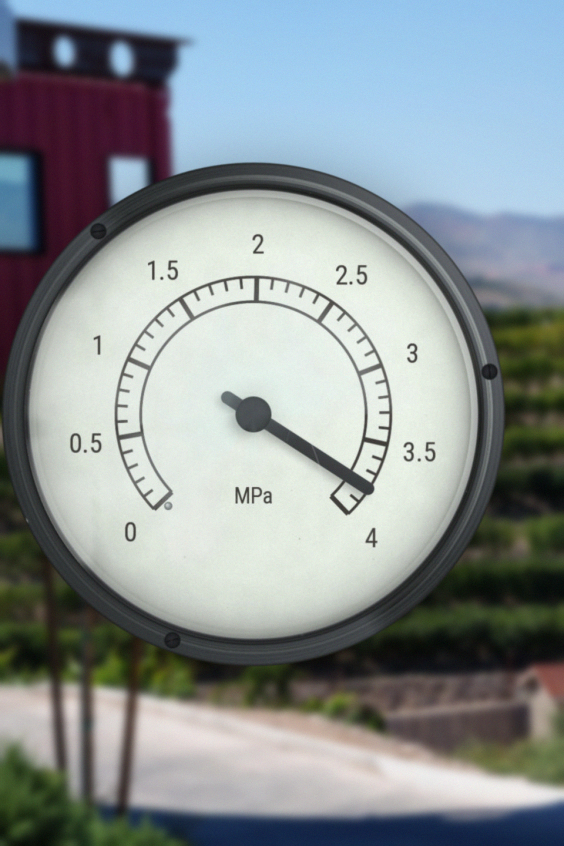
3.8 MPa
